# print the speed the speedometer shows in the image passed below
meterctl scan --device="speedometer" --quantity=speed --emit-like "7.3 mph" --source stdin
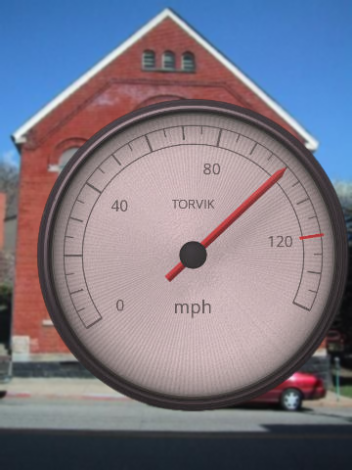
100 mph
